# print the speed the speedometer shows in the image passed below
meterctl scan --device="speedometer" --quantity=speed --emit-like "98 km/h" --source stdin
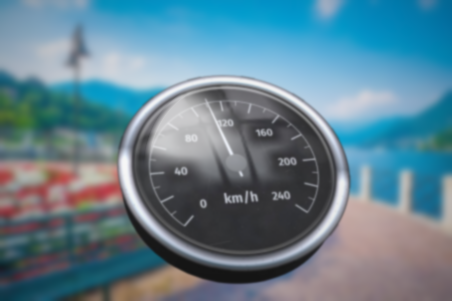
110 km/h
